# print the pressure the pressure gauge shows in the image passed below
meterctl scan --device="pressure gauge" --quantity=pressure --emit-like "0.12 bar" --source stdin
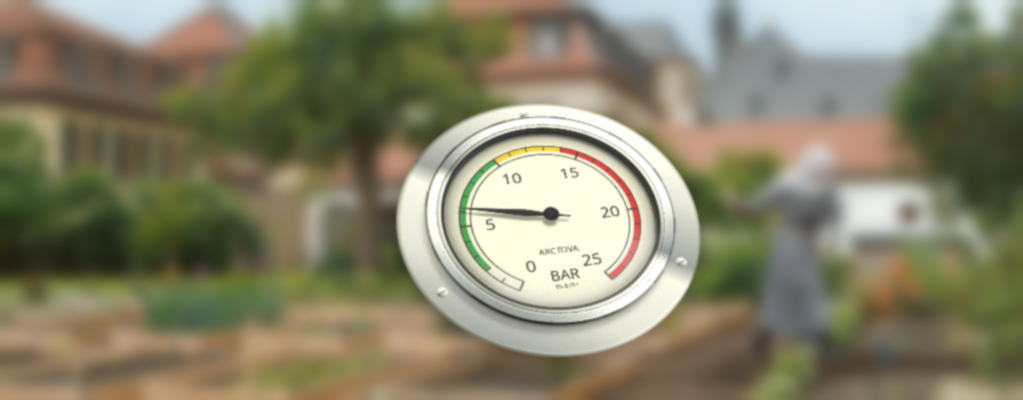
6 bar
